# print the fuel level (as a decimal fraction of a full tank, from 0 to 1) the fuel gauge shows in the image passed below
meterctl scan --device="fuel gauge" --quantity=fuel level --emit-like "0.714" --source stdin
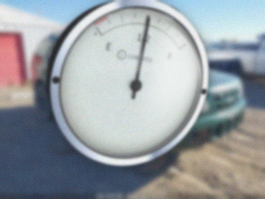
0.5
